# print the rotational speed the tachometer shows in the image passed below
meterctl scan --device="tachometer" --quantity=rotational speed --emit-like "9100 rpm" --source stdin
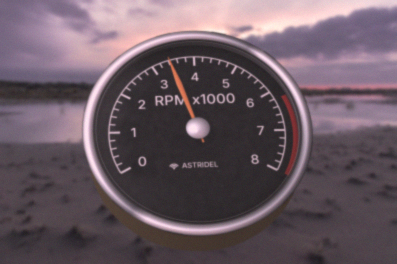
3400 rpm
